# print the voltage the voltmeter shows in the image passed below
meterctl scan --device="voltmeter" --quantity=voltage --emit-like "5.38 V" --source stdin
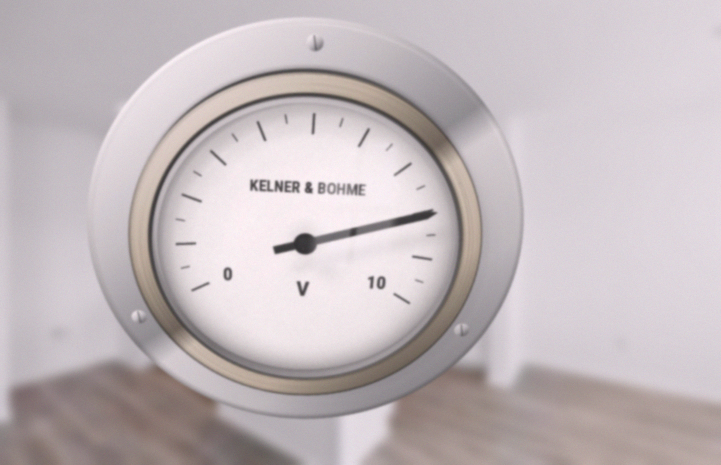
8 V
